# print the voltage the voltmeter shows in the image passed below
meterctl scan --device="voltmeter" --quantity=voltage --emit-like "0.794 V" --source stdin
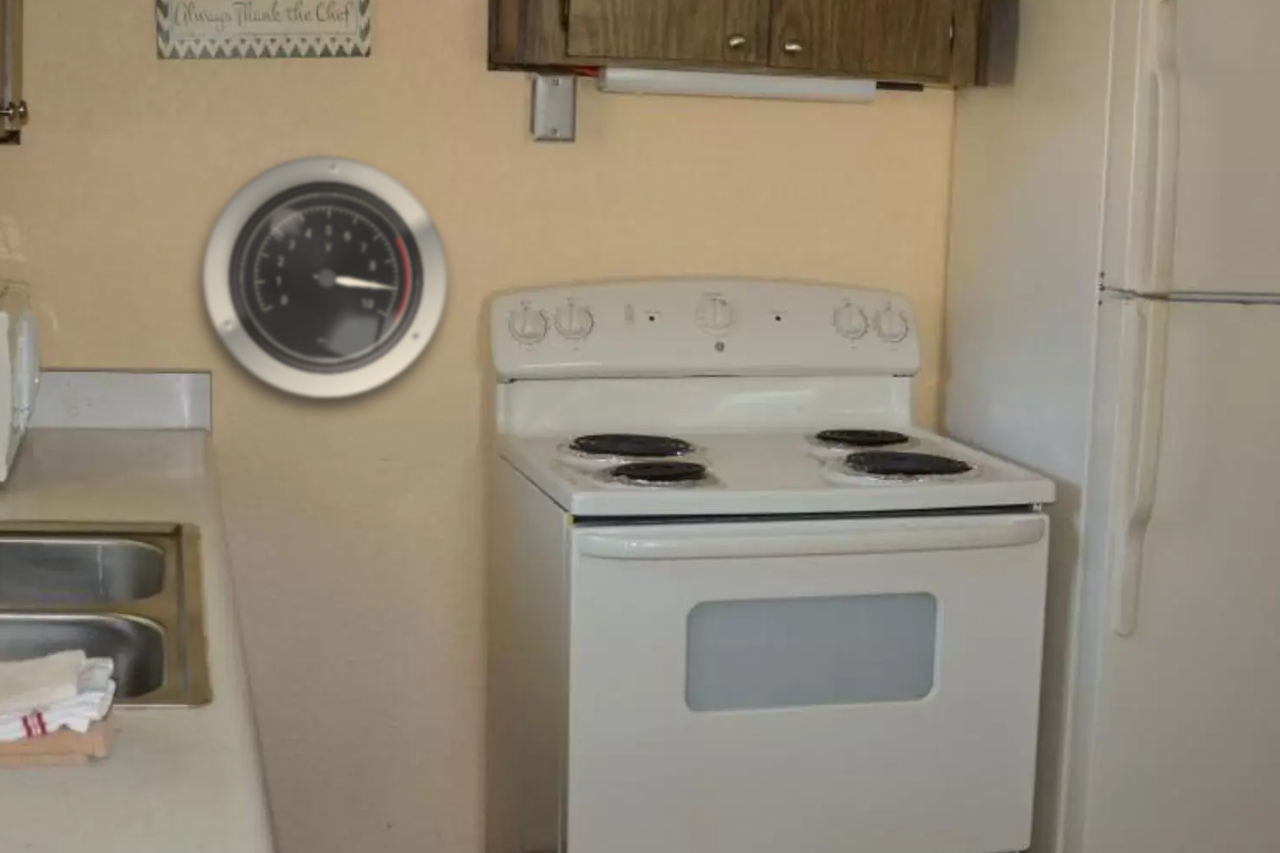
9 V
